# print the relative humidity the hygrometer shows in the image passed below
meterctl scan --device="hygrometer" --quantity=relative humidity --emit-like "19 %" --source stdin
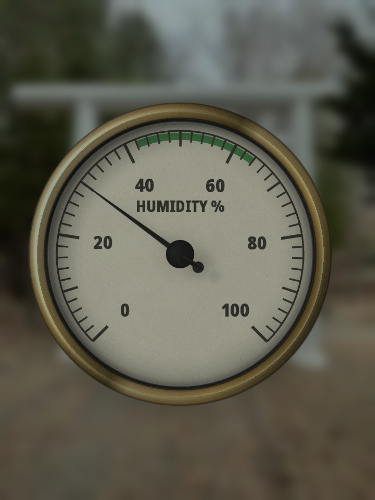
30 %
